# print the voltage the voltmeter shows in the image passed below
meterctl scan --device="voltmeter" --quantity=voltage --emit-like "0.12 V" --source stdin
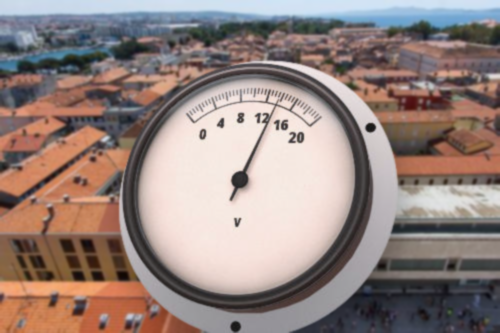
14 V
